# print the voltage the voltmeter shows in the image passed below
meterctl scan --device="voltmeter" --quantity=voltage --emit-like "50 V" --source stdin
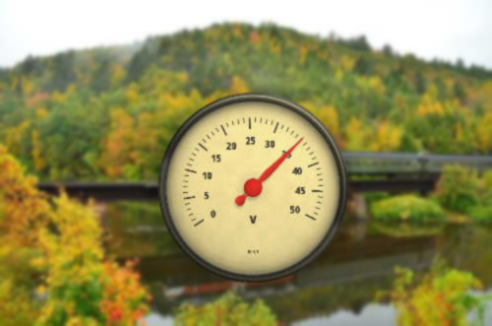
35 V
